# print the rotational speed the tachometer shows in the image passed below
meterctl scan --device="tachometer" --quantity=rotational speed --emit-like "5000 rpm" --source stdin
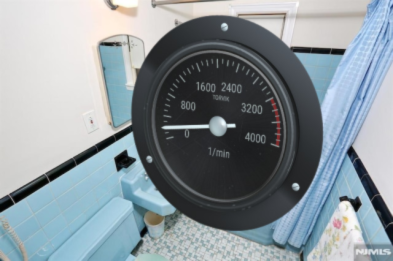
200 rpm
